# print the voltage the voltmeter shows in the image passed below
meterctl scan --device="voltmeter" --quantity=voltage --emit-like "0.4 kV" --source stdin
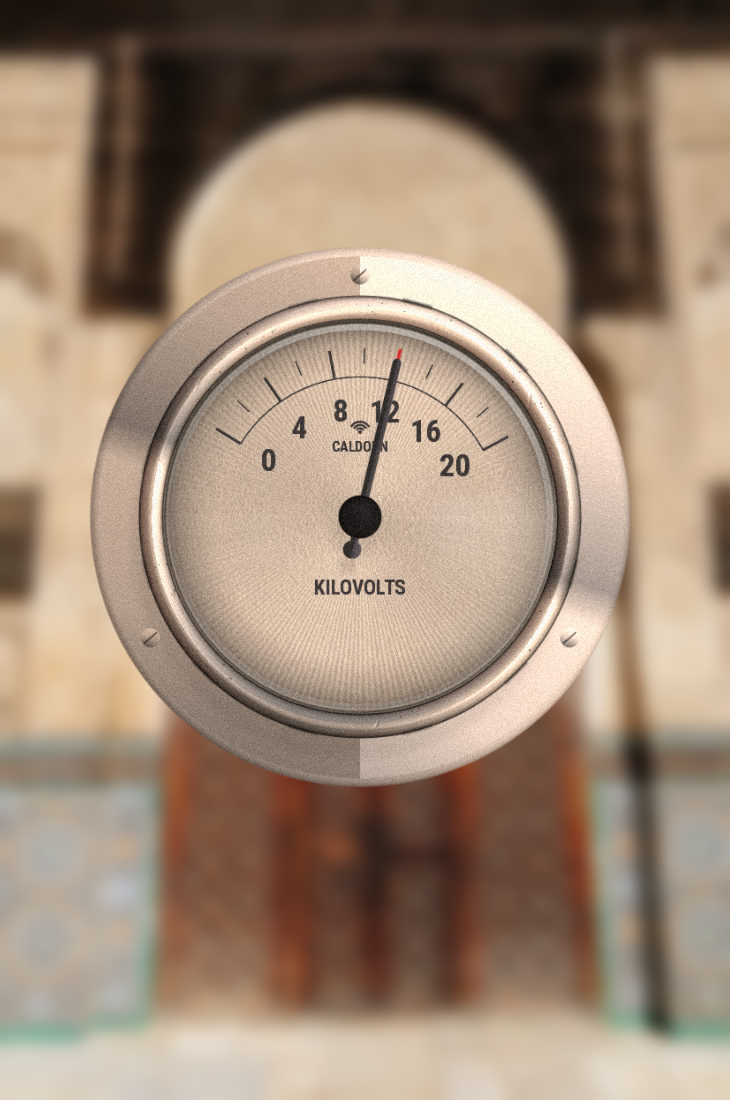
12 kV
